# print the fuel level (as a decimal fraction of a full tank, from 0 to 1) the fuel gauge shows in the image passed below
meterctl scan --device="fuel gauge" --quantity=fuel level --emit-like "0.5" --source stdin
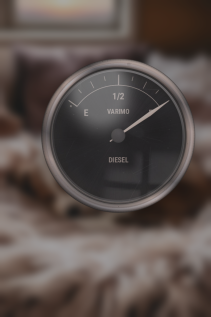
1
